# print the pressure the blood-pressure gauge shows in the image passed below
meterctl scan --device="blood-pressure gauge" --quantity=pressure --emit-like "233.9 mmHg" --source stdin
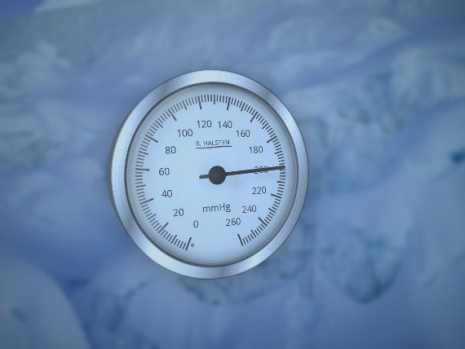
200 mmHg
